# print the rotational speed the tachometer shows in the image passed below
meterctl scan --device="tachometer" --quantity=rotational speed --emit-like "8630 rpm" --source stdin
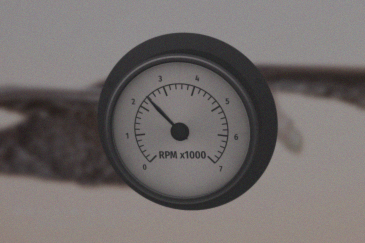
2400 rpm
